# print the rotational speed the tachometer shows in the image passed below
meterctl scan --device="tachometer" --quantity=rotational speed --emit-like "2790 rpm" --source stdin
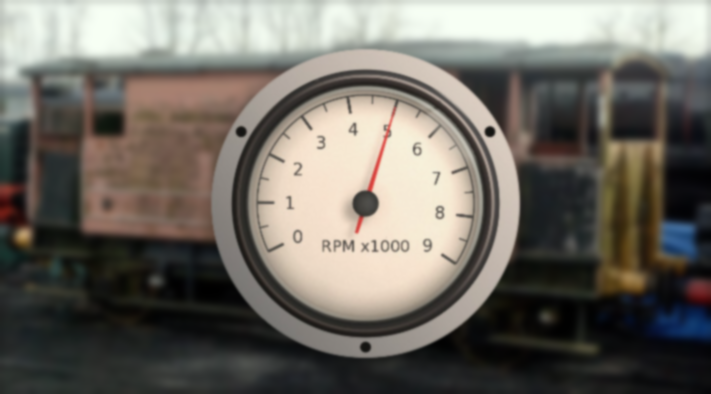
5000 rpm
